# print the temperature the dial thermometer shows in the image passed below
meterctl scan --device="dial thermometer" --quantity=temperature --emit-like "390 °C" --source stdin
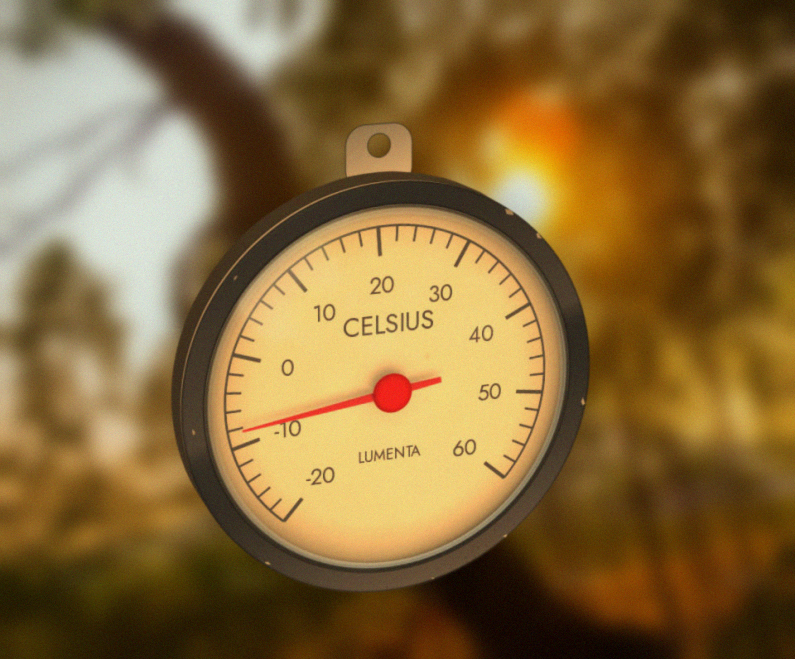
-8 °C
